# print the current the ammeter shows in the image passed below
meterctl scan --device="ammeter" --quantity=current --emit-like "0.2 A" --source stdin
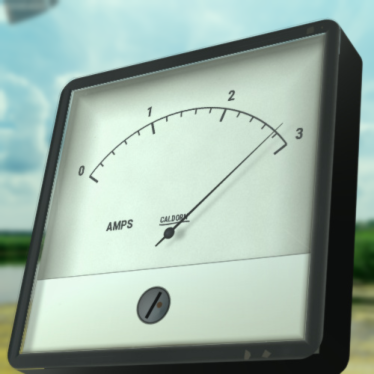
2.8 A
